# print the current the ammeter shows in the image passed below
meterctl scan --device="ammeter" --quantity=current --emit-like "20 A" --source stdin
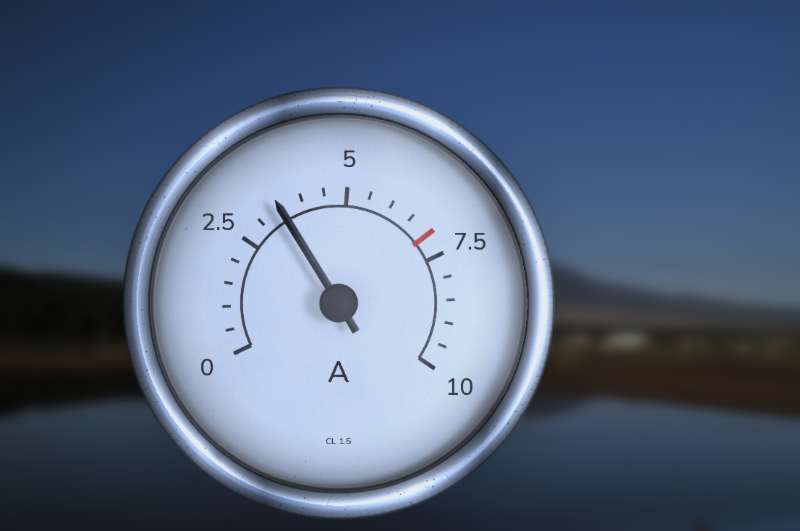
3.5 A
